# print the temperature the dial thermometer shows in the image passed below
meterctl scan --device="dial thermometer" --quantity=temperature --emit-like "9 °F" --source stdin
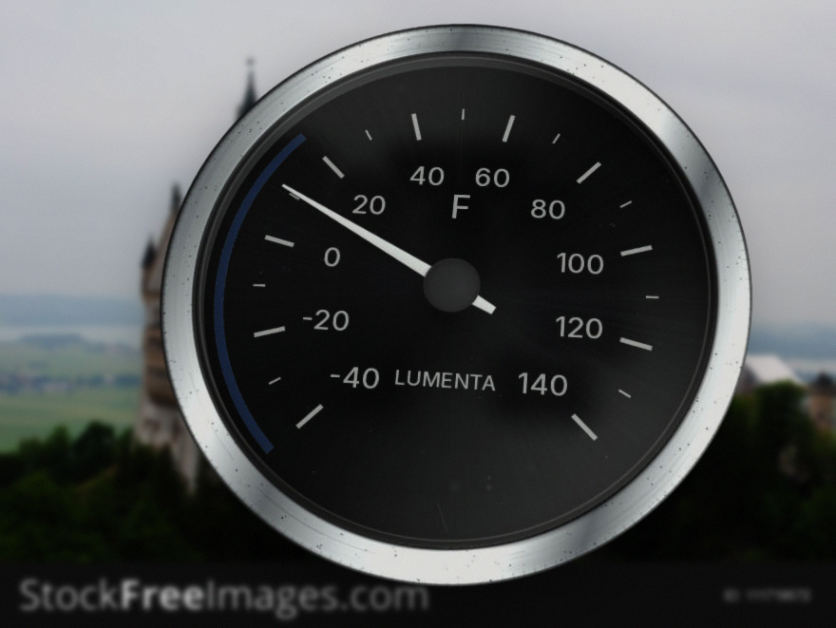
10 °F
